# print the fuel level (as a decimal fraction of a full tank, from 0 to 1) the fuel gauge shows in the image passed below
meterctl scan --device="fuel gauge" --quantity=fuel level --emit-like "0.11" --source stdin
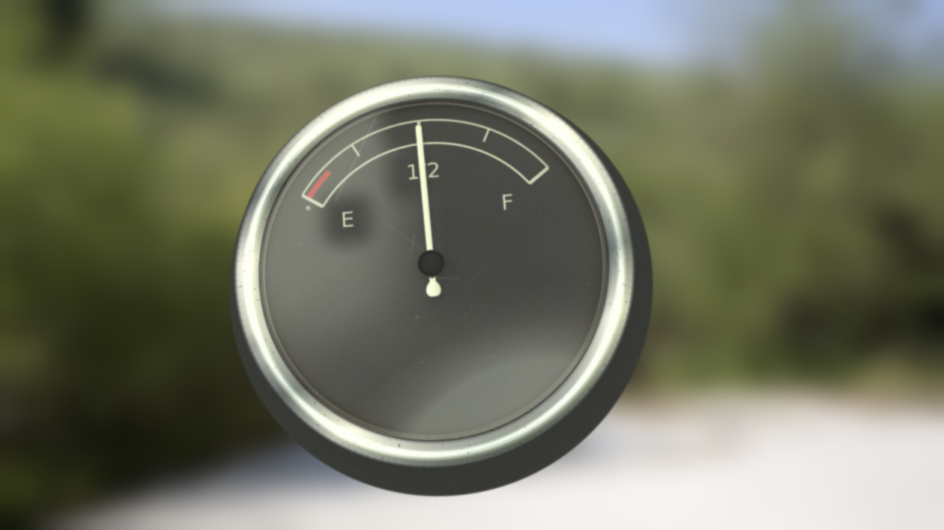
0.5
